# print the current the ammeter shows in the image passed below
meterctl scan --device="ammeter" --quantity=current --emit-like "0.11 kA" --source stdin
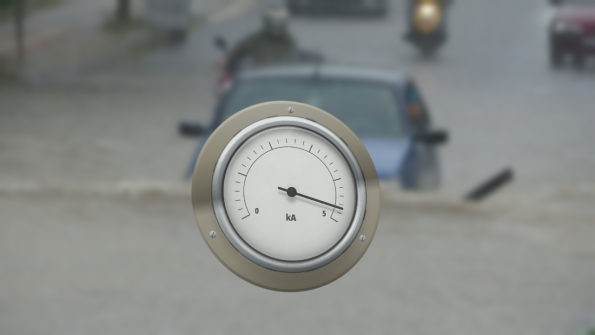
4.7 kA
